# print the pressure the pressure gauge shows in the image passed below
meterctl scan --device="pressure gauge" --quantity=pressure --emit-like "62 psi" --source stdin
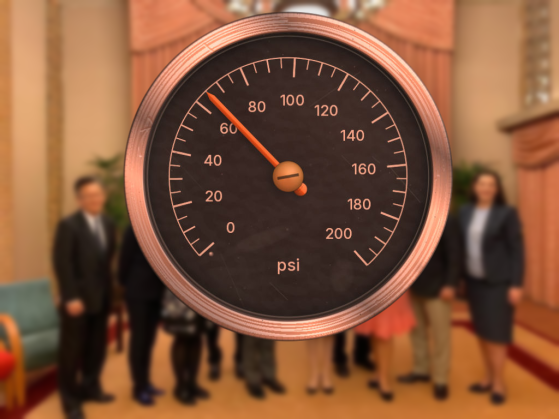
65 psi
